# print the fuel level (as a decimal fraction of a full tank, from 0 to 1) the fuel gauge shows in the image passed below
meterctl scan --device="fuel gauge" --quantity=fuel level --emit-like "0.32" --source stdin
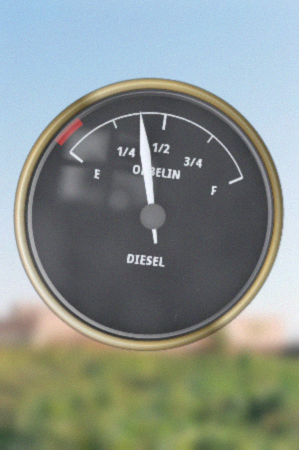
0.375
